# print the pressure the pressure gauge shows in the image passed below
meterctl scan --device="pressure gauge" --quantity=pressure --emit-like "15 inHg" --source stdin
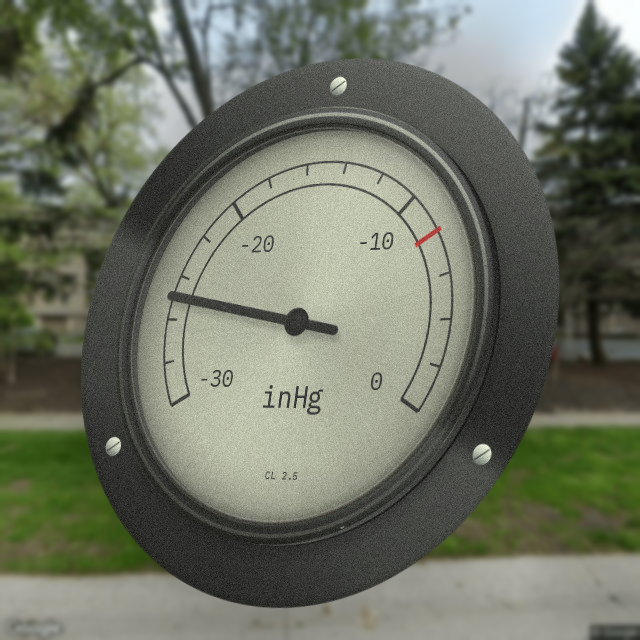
-25 inHg
